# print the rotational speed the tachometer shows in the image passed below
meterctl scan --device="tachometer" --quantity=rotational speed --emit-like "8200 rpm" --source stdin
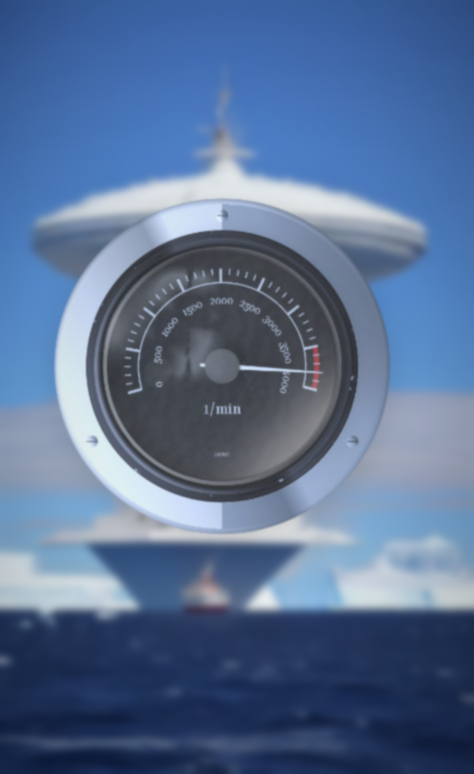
3800 rpm
